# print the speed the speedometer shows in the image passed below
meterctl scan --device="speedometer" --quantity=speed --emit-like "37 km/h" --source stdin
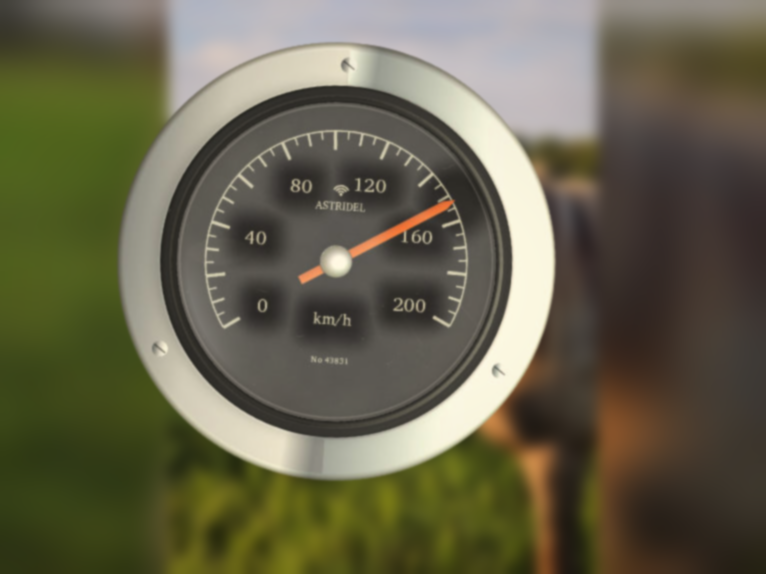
152.5 km/h
